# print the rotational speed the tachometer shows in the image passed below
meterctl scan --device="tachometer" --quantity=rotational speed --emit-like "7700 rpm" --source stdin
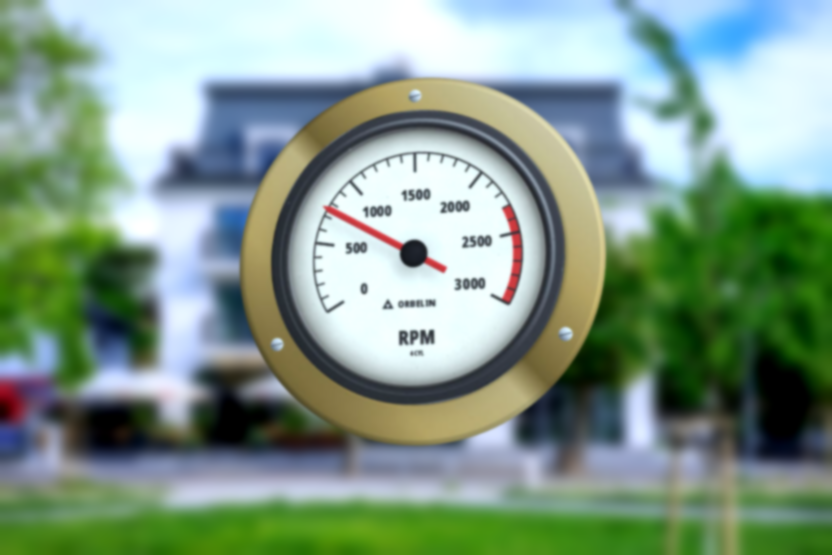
750 rpm
